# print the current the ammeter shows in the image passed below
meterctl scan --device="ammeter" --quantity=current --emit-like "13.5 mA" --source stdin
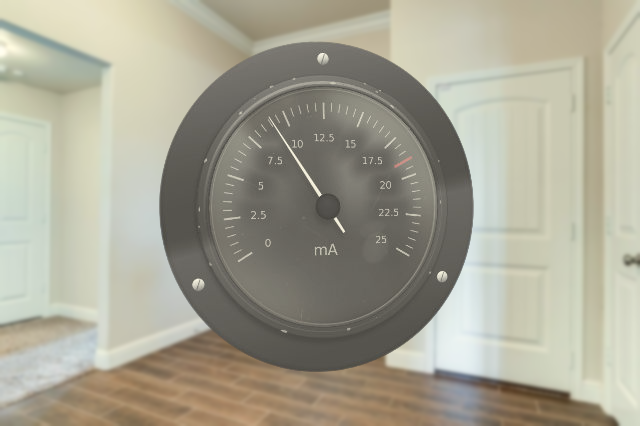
9 mA
